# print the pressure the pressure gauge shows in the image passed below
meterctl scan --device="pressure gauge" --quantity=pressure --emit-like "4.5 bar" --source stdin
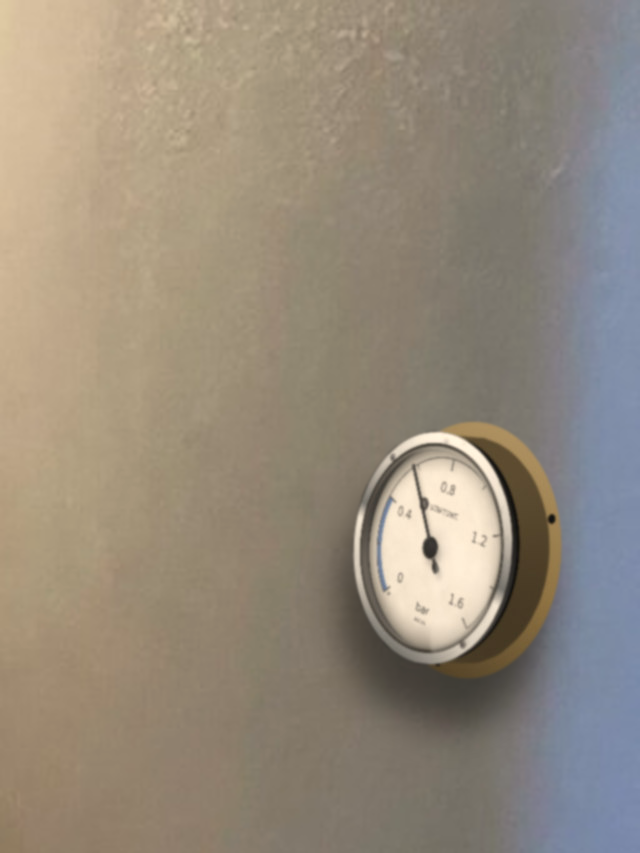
0.6 bar
